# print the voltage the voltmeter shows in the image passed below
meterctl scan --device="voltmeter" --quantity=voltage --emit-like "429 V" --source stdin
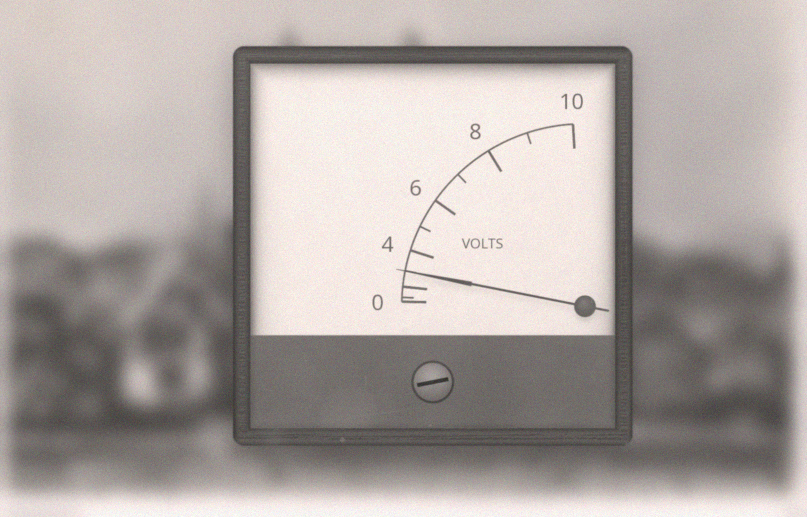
3 V
